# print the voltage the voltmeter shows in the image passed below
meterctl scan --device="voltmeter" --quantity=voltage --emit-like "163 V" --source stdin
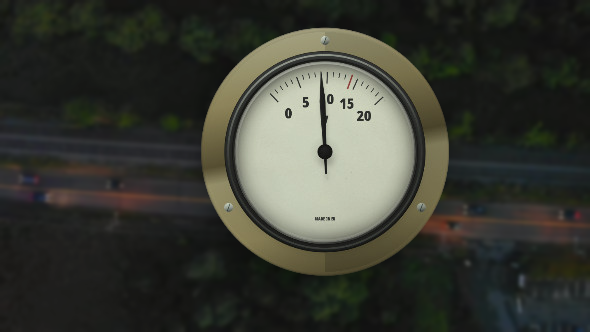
9 V
